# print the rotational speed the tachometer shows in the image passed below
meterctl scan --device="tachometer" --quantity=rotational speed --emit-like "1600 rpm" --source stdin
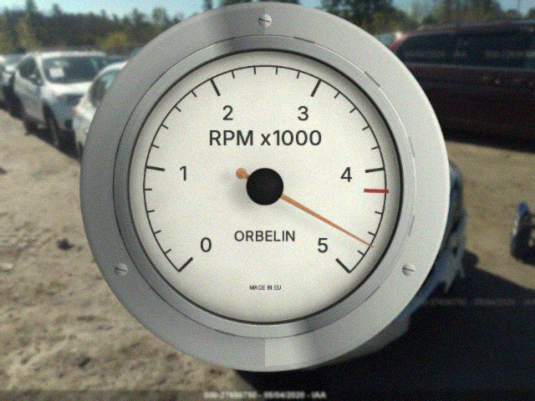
4700 rpm
